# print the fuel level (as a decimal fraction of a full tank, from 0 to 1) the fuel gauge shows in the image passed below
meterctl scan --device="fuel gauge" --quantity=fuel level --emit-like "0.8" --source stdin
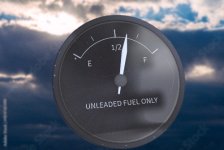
0.625
